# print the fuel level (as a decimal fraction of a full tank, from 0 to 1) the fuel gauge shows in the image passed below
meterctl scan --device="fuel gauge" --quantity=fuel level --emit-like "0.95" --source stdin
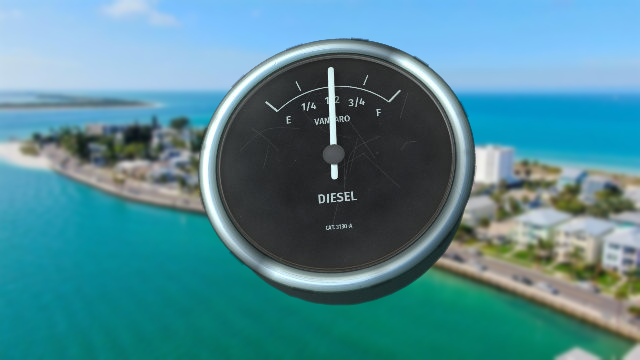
0.5
